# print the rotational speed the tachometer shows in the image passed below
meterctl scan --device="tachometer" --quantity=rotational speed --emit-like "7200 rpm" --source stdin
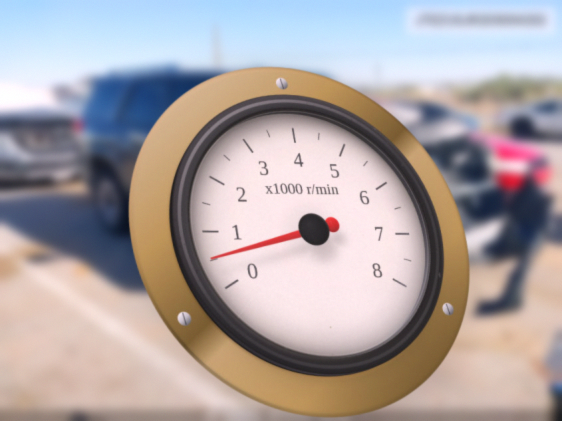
500 rpm
